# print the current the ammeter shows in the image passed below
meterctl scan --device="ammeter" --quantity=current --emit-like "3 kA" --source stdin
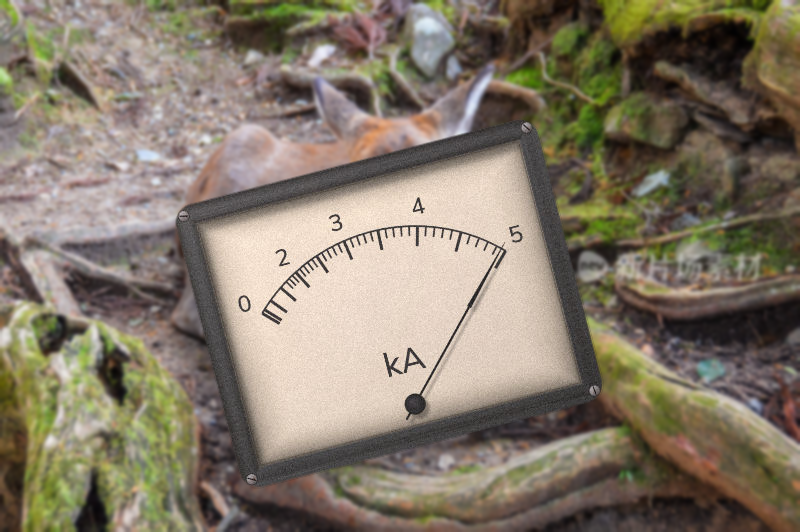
4.95 kA
